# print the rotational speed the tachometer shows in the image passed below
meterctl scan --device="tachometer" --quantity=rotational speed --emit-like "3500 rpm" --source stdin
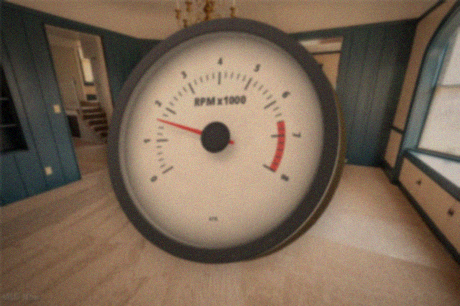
1600 rpm
